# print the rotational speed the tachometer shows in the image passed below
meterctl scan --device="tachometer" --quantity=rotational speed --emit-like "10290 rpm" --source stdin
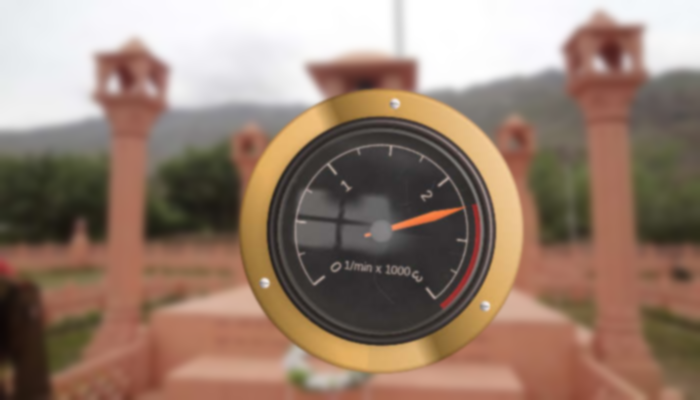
2250 rpm
